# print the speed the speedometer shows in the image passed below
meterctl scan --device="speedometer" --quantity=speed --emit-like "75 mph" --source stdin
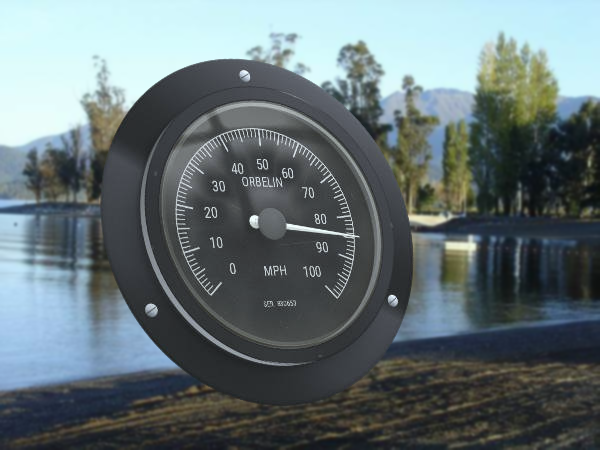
85 mph
